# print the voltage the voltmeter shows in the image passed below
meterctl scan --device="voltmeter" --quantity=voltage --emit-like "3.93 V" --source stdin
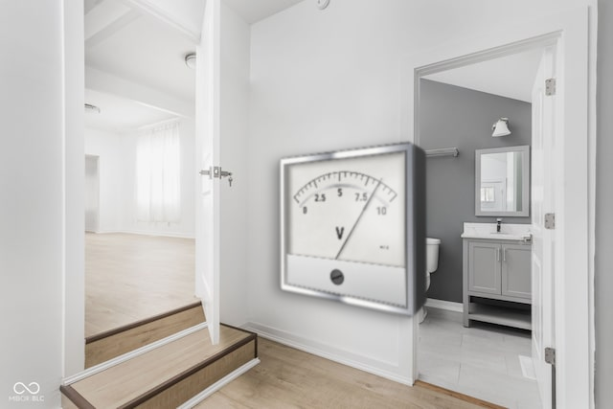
8.5 V
